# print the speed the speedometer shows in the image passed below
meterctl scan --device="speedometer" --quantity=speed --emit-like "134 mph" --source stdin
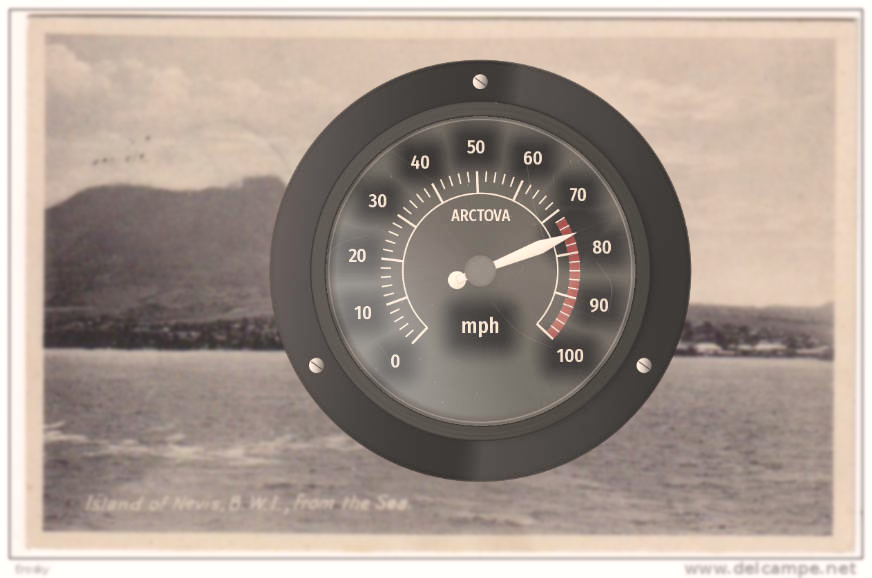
76 mph
